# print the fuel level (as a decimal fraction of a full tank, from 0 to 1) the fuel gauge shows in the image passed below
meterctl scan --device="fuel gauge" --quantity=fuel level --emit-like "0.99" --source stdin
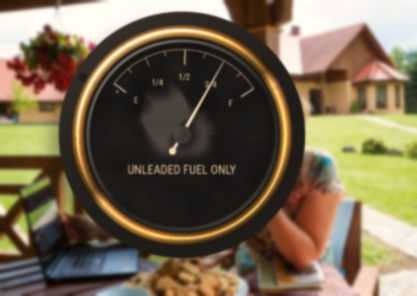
0.75
